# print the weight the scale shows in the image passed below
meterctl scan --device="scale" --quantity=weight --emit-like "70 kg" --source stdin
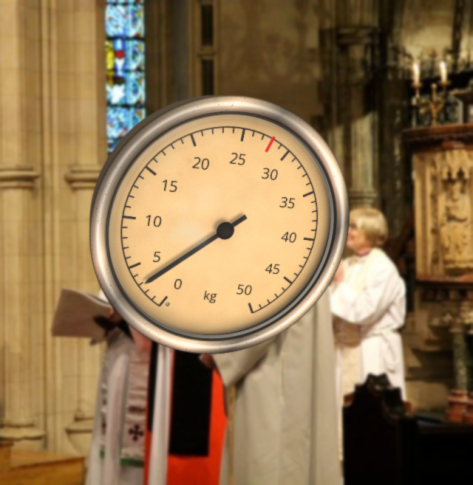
3 kg
